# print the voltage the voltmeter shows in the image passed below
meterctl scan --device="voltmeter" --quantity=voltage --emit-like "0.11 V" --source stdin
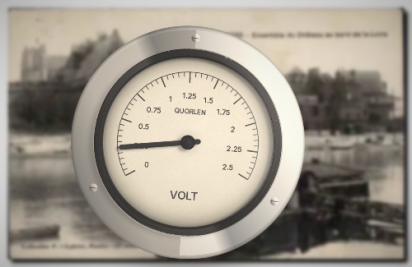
0.25 V
